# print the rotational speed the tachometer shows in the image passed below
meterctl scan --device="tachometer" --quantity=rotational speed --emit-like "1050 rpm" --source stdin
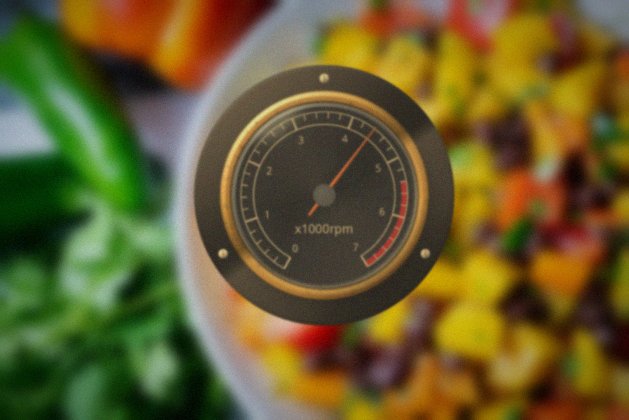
4400 rpm
